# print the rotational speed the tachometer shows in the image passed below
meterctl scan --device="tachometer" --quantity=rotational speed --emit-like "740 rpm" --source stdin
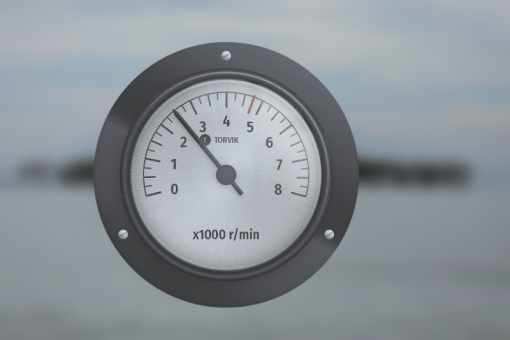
2500 rpm
